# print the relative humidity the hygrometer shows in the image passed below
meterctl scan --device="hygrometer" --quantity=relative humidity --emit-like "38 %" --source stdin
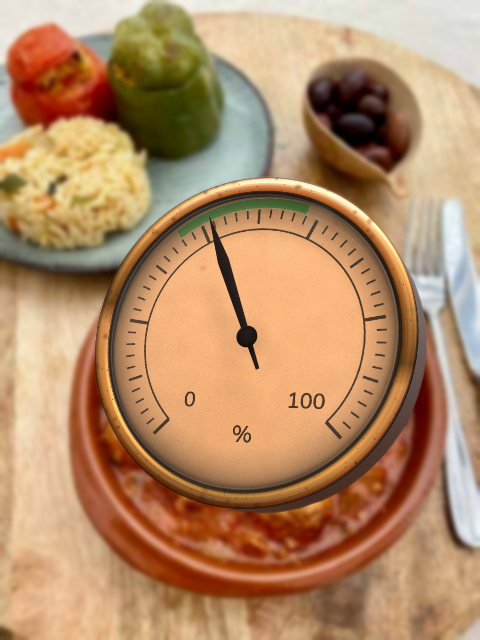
42 %
